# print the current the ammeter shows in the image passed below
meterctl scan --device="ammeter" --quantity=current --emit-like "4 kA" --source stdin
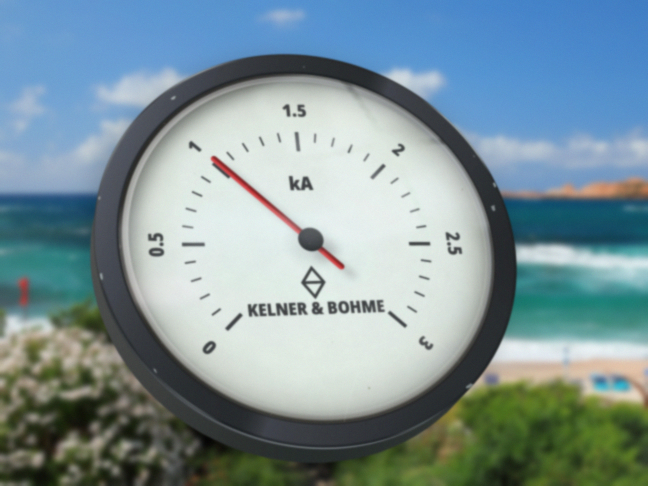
1 kA
